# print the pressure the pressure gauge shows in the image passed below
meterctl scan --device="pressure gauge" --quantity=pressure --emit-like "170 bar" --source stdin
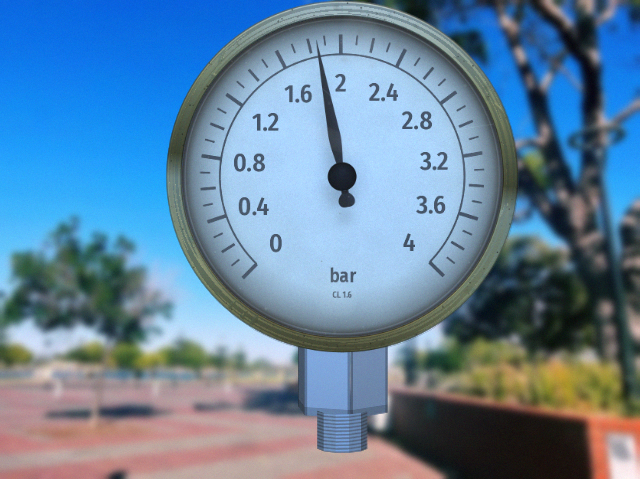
1.85 bar
